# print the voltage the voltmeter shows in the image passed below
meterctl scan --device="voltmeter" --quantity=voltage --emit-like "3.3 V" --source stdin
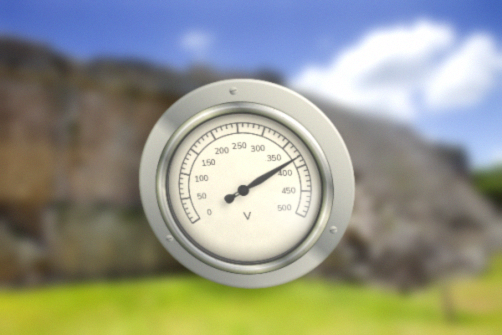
380 V
